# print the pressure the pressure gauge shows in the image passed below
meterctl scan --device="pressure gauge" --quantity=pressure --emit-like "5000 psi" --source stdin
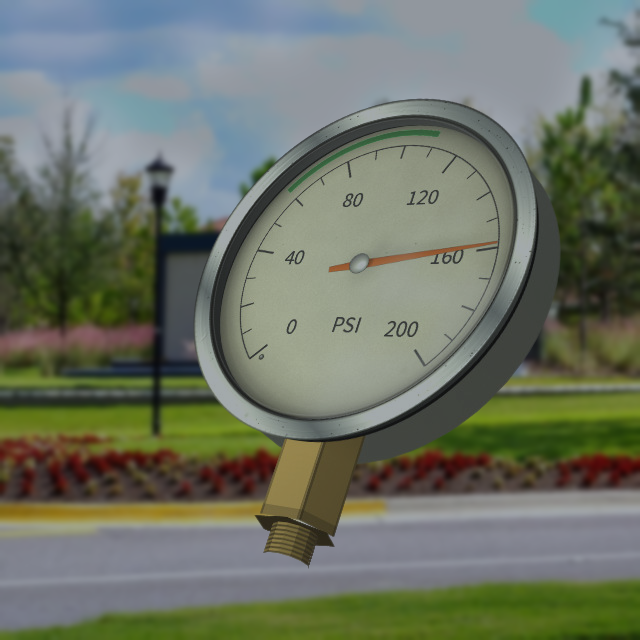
160 psi
